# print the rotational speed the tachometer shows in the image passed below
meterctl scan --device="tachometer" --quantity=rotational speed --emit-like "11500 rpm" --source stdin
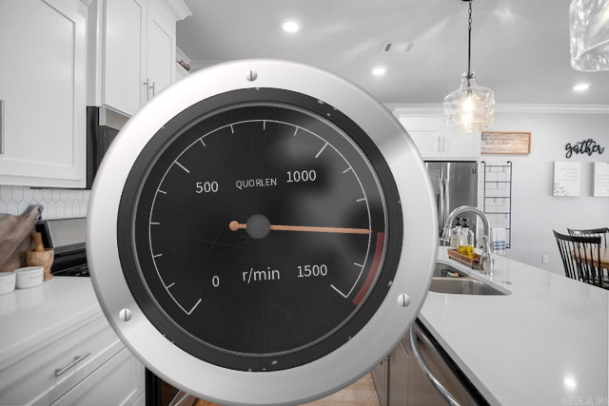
1300 rpm
